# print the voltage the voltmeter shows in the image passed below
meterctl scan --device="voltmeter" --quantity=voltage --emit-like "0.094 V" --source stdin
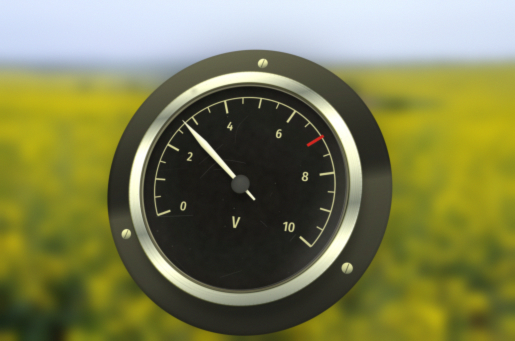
2.75 V
